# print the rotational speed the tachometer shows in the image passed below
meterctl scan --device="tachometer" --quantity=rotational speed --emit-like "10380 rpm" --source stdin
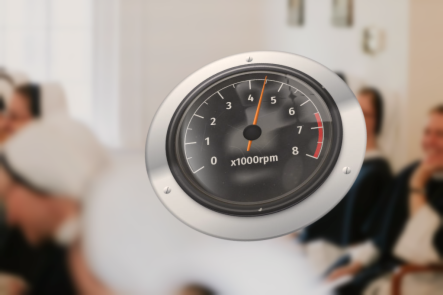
4500 rpm
